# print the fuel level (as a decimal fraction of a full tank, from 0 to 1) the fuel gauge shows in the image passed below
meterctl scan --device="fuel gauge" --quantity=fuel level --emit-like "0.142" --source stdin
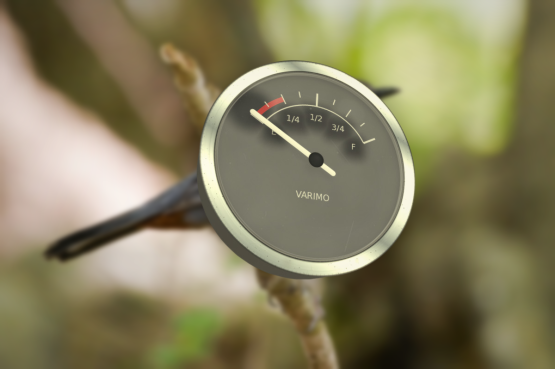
0
